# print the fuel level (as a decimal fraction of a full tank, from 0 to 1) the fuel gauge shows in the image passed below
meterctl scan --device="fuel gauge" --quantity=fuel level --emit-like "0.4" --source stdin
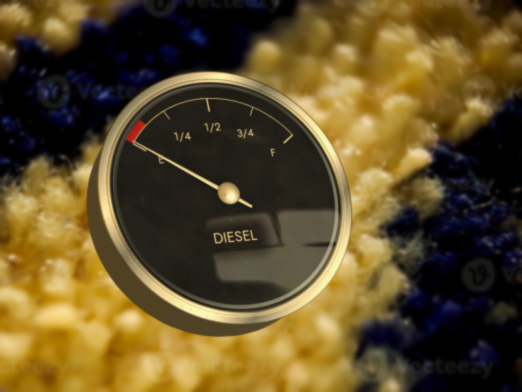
0
